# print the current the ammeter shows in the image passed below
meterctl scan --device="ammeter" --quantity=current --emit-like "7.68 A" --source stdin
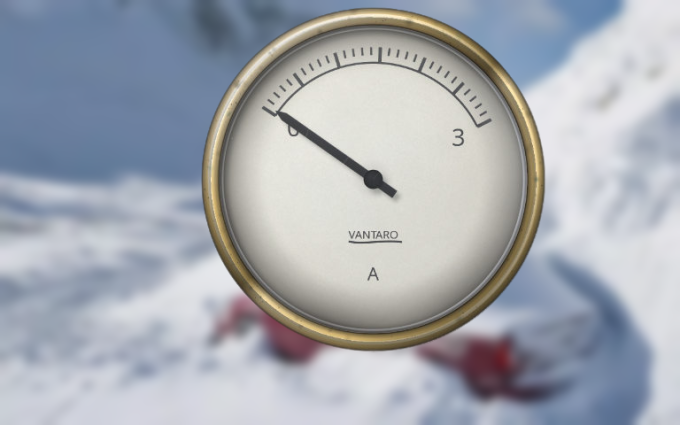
0.05 A
